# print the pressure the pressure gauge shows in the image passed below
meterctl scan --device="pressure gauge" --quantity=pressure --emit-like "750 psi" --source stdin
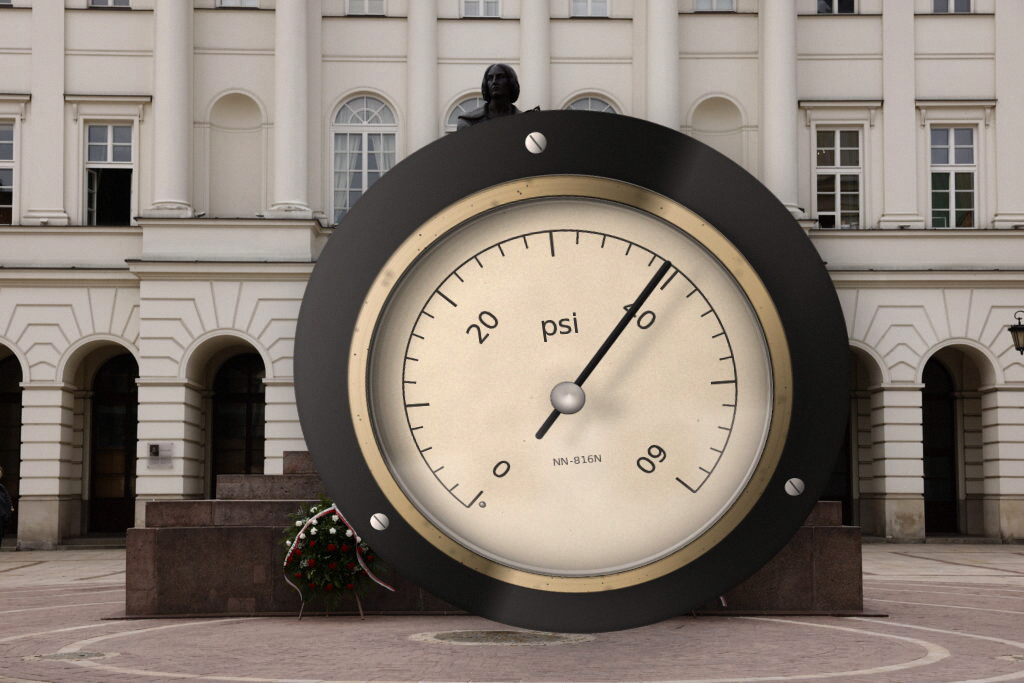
39 psi
